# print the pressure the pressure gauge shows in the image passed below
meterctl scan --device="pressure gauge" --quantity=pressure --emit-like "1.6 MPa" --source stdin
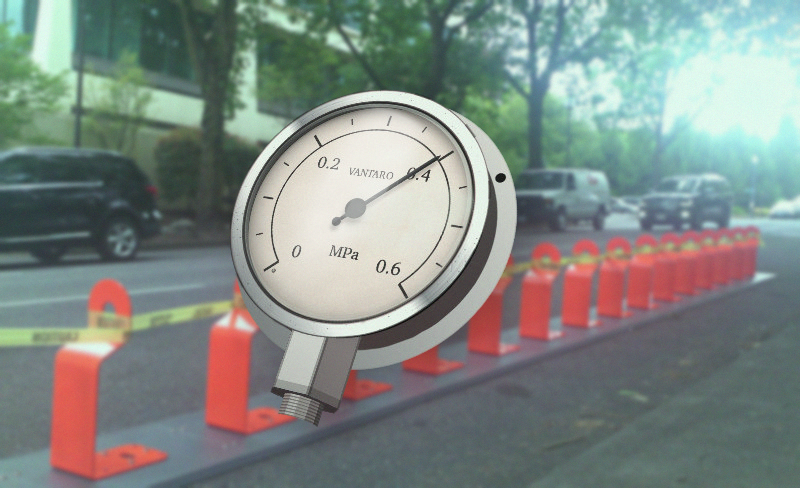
0.4 MPa
